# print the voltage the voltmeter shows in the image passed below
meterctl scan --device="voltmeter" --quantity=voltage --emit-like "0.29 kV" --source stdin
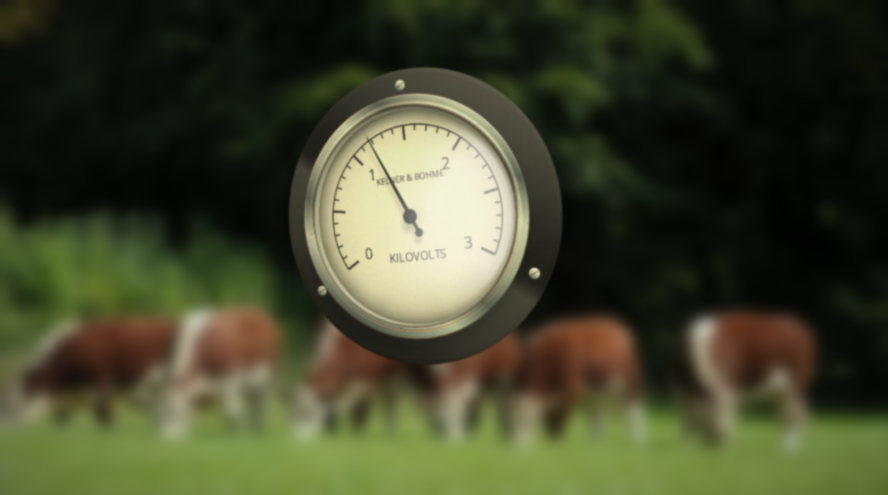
1.2 kV
